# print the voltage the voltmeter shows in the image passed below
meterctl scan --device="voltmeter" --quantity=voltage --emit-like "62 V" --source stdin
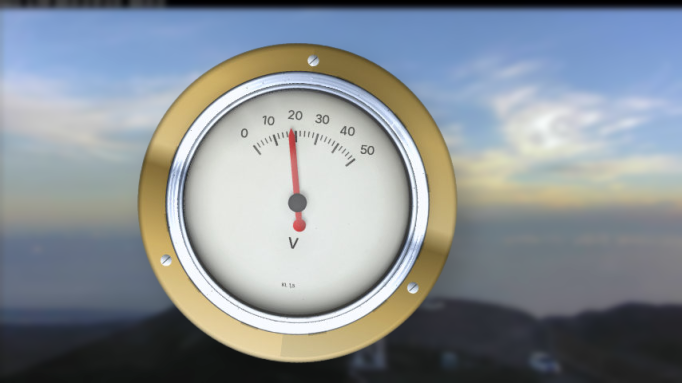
18 V
